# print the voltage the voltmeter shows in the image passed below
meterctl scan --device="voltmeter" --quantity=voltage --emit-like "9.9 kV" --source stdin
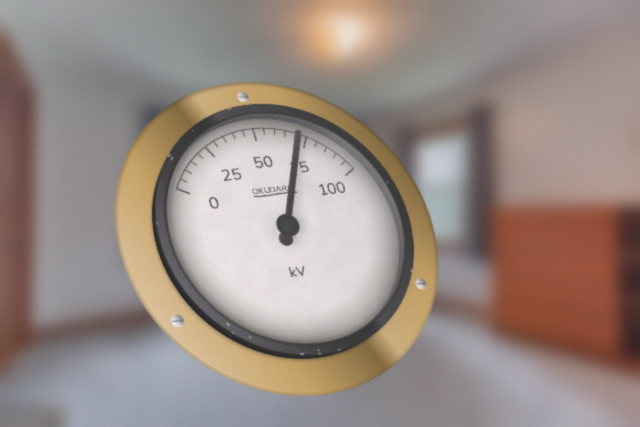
70 kV
